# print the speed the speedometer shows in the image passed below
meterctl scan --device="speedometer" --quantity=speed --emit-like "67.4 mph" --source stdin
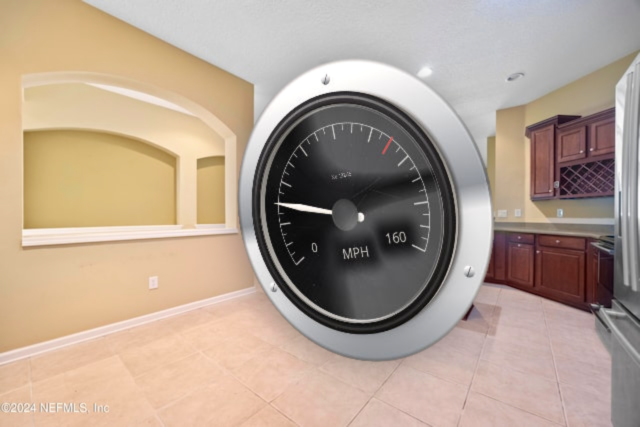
30 mph
